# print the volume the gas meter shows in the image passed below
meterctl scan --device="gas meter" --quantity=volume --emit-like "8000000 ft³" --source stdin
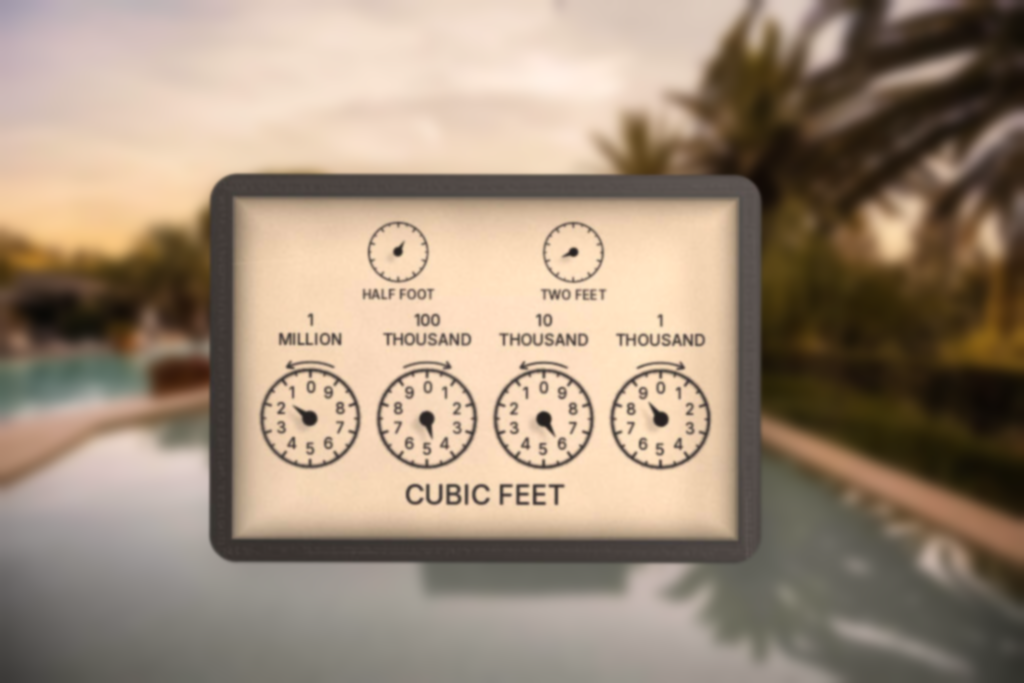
145900 ft³
